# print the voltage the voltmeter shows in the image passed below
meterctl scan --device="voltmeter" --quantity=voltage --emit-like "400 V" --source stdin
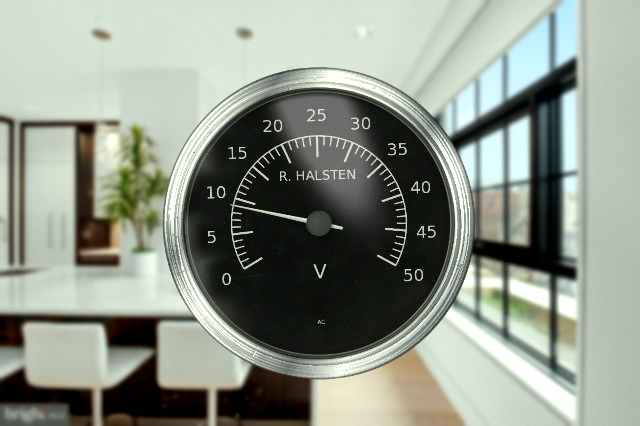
9 V
